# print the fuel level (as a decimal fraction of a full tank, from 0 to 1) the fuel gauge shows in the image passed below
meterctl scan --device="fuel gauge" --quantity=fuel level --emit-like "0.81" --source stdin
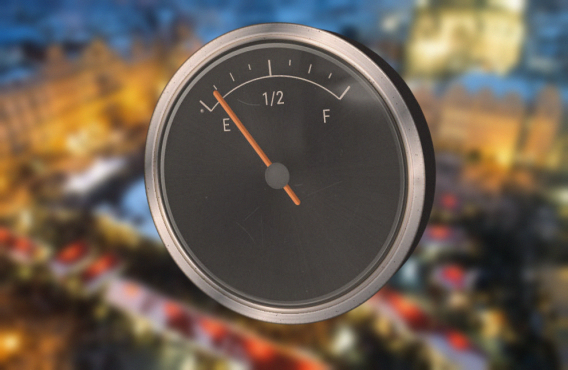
0.125
